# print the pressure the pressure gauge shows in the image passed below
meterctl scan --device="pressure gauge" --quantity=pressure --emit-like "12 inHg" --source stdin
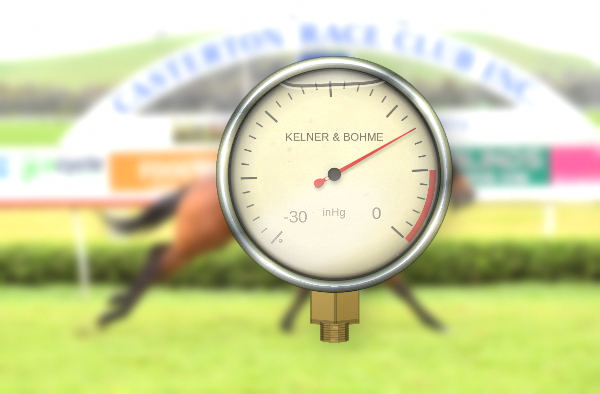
-8 inHg
